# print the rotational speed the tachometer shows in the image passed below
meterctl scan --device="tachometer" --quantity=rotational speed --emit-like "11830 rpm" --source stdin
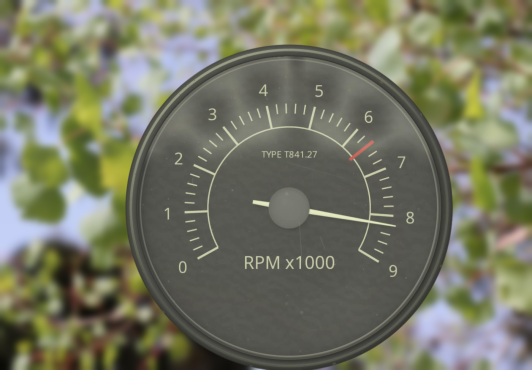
8200 rpm
